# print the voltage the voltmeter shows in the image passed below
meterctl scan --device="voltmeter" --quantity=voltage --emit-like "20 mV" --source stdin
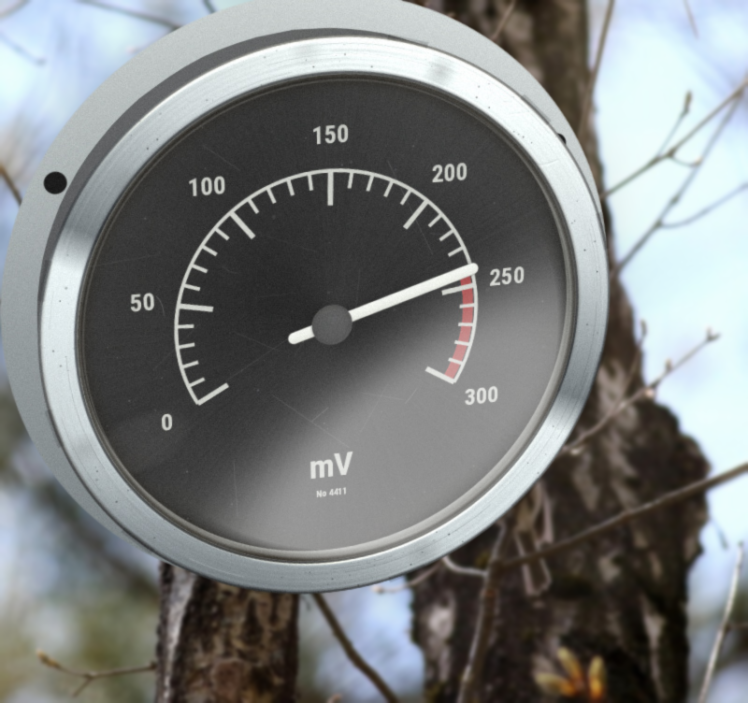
240 mV
